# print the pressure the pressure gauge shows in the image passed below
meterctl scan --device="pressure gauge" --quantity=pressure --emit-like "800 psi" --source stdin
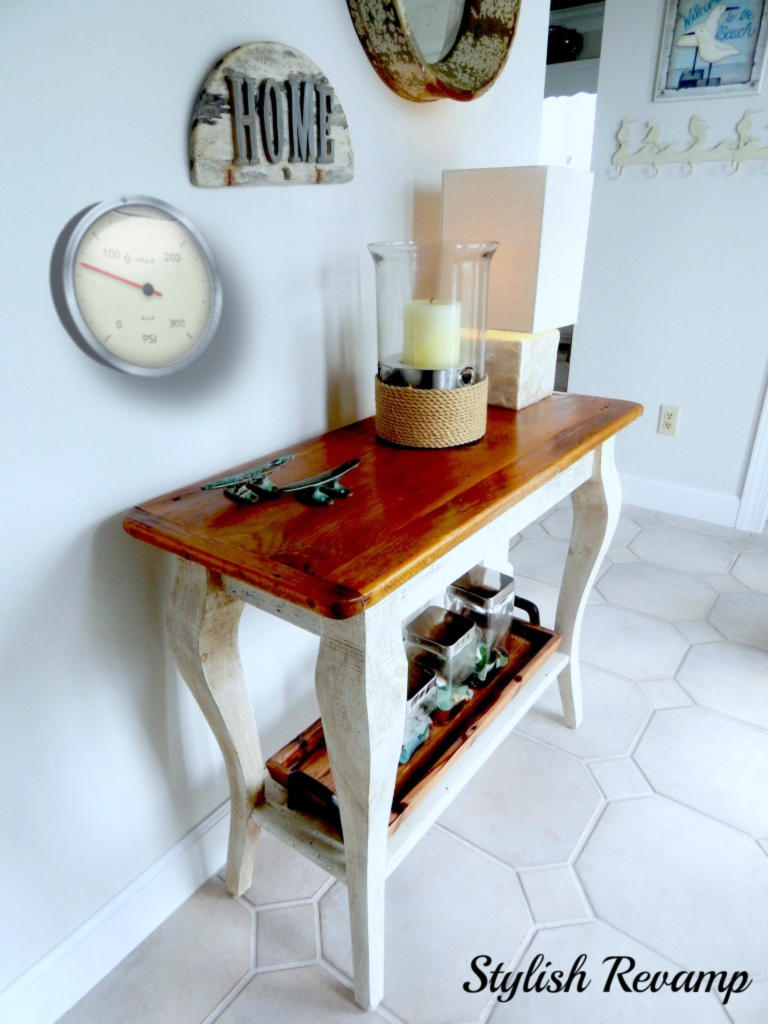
70 psi
